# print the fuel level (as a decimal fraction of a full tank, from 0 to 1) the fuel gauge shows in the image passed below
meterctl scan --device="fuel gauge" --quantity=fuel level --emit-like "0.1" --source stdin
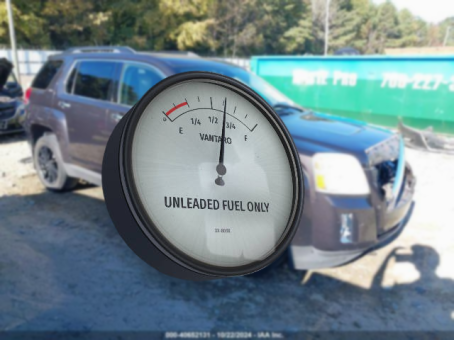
0.625
